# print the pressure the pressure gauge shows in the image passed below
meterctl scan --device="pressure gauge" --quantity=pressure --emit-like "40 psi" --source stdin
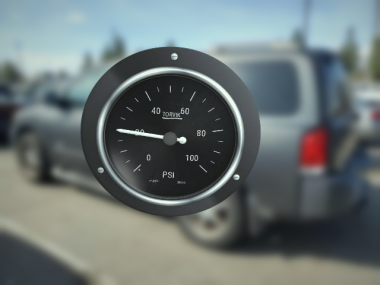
20 psi
